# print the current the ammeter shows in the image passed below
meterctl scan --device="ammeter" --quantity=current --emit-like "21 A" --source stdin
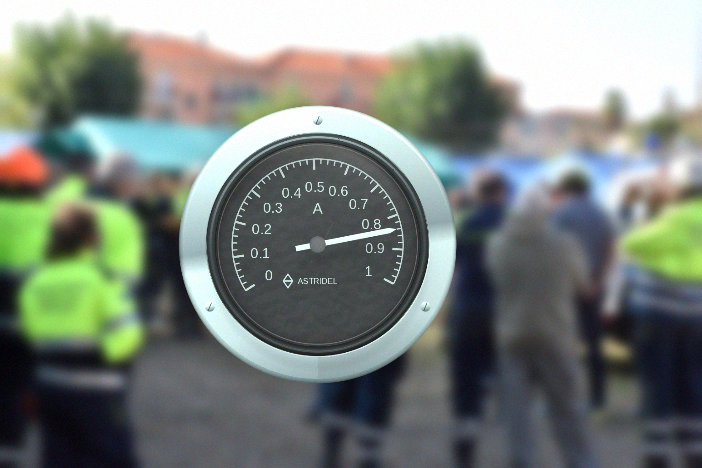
0.84 A
